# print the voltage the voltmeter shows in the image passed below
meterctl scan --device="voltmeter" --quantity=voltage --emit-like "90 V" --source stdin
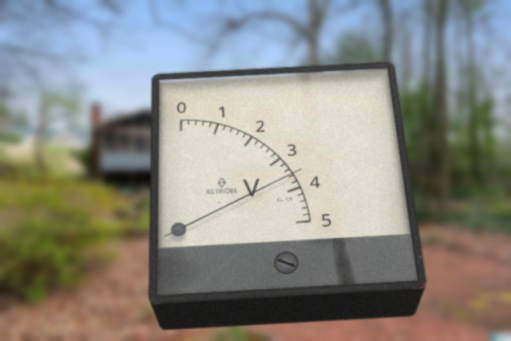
3.6 V
